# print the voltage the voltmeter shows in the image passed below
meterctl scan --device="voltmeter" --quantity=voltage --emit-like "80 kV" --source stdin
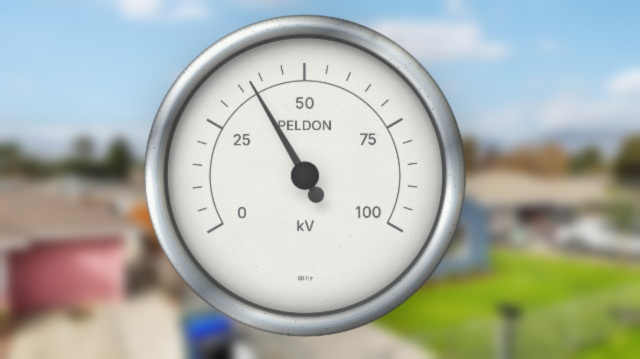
37.5 kV
